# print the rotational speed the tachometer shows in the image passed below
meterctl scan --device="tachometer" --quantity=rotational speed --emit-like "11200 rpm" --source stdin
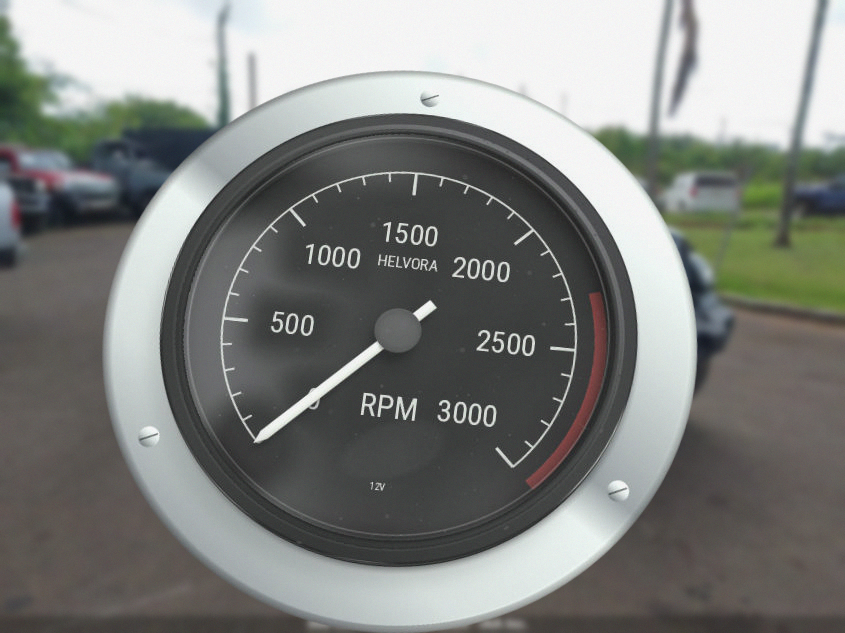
0 rpm
